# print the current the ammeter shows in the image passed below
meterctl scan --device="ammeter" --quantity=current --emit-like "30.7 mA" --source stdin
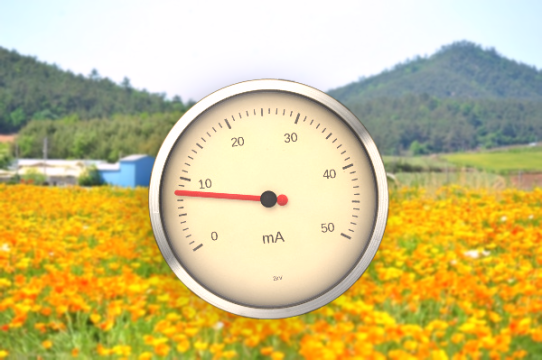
8 mA
